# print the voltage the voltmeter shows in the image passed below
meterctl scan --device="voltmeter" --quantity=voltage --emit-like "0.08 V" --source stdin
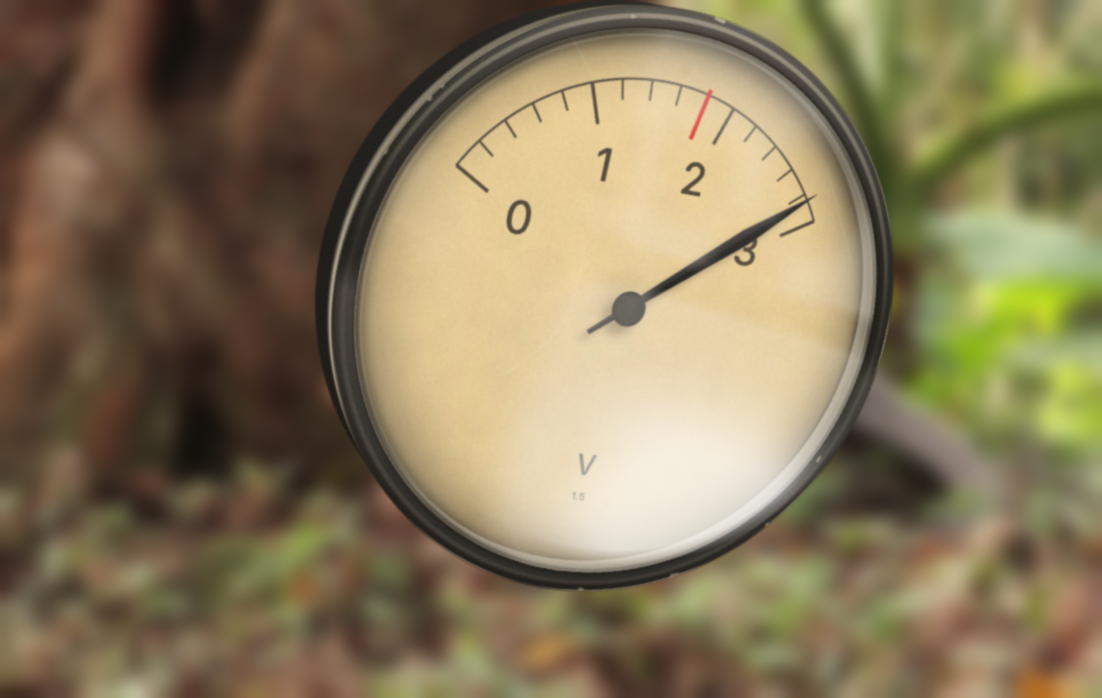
2.8 V
